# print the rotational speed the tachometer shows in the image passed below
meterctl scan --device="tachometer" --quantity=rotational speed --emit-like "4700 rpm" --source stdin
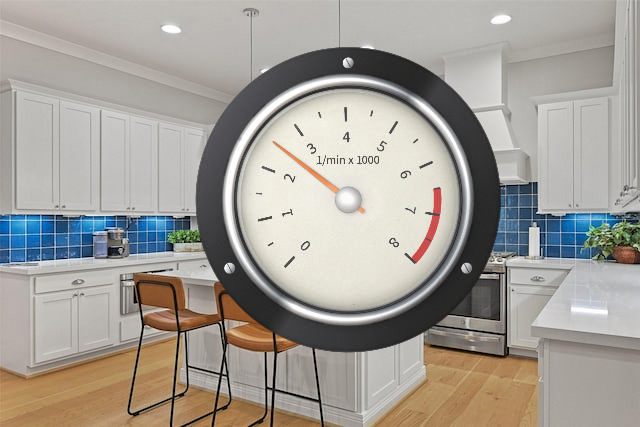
2500 rpm
